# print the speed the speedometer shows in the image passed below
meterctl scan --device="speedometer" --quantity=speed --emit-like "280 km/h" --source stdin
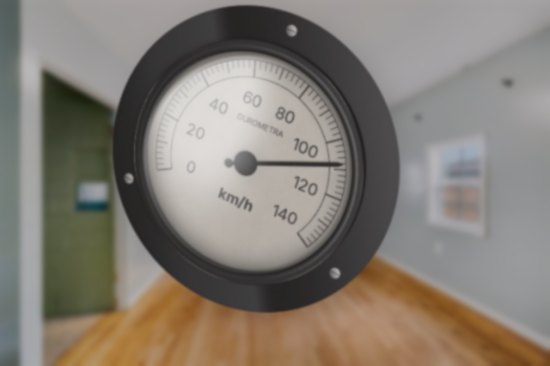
108 km/h
